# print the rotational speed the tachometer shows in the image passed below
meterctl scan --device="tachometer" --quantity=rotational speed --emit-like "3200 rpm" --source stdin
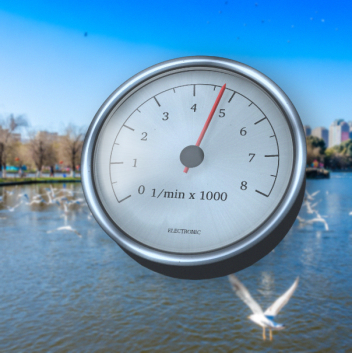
4750 rpm
